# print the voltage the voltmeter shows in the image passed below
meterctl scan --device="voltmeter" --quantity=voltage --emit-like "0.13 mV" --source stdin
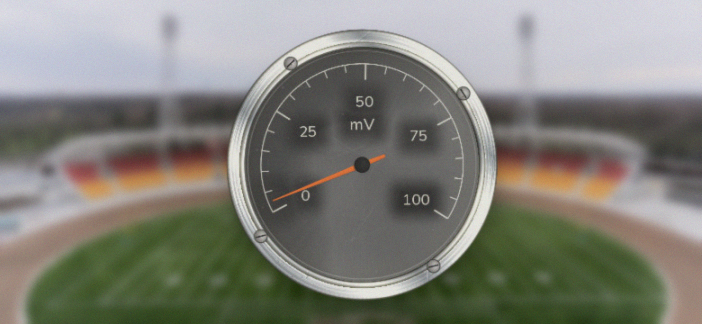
2.5 mV
